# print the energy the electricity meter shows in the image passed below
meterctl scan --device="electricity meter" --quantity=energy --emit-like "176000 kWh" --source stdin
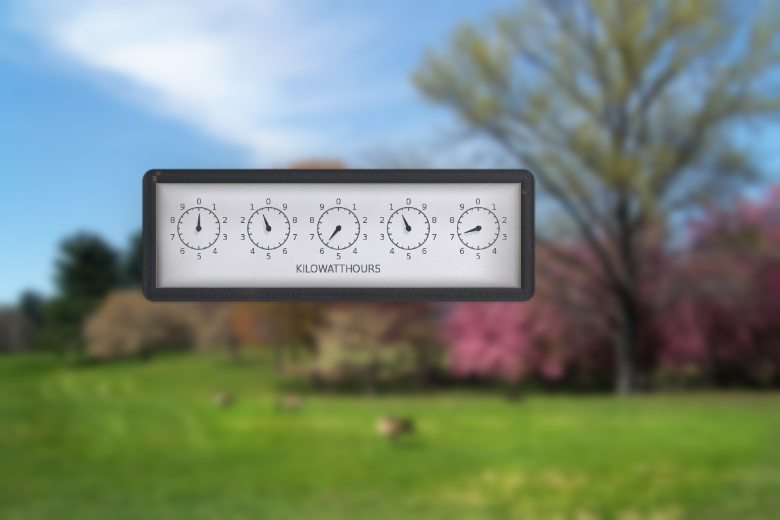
607 kWh
